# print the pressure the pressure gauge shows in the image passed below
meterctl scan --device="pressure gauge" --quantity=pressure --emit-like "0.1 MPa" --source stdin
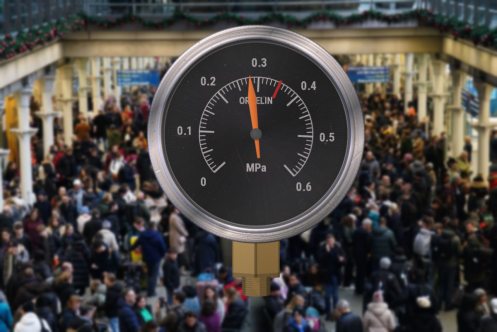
0.28 MPa
